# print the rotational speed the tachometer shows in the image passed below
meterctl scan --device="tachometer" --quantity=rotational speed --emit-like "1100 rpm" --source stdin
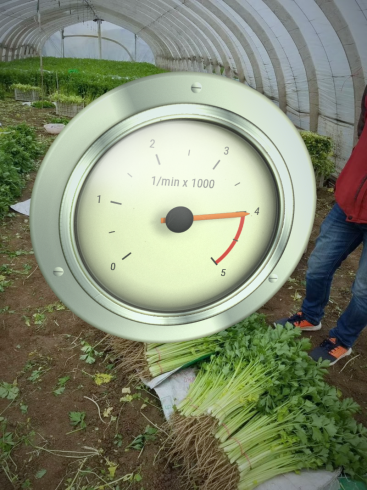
4000 rpm
